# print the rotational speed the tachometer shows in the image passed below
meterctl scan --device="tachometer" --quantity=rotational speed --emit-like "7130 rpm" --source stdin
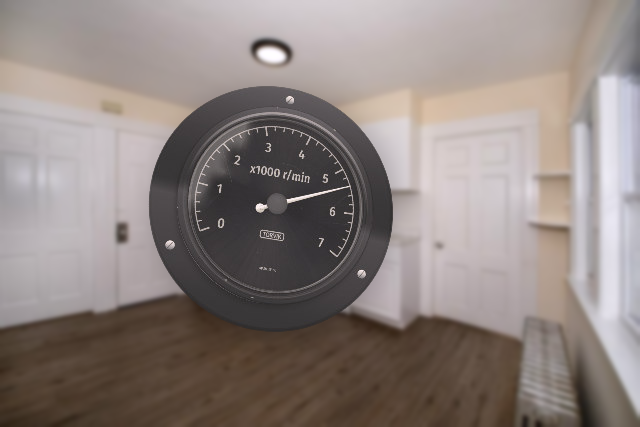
5400 rpm
